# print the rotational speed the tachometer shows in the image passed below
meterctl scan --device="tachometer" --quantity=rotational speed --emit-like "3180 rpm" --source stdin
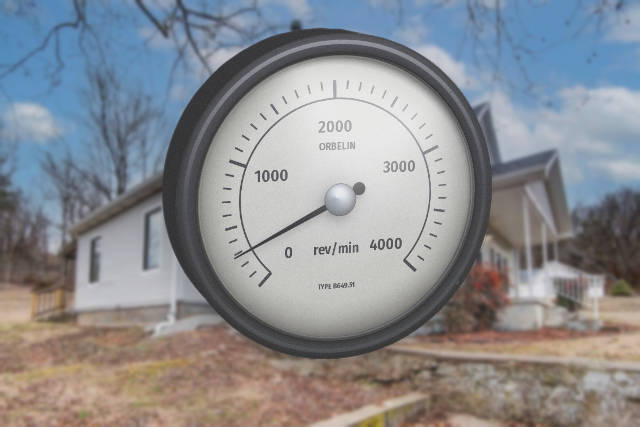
300 rpm
